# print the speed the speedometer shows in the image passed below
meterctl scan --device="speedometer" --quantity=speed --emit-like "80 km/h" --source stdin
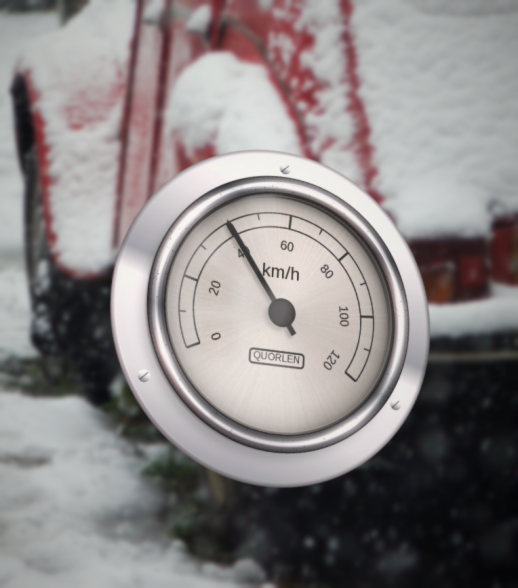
40 km/h
